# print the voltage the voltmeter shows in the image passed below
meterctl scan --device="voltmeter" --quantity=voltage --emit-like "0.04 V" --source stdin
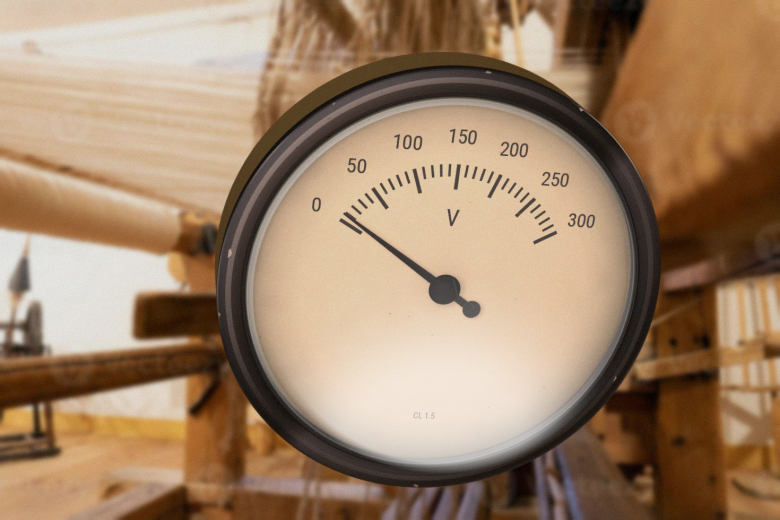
10 V
